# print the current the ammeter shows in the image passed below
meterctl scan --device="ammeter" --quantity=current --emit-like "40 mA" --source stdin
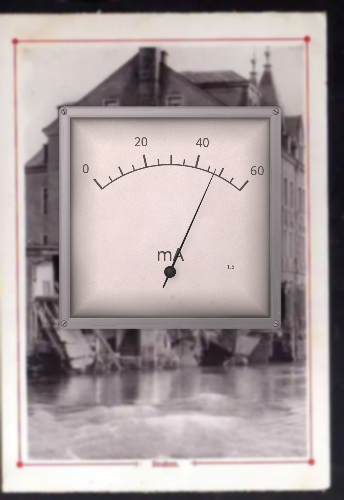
47.5 mA
